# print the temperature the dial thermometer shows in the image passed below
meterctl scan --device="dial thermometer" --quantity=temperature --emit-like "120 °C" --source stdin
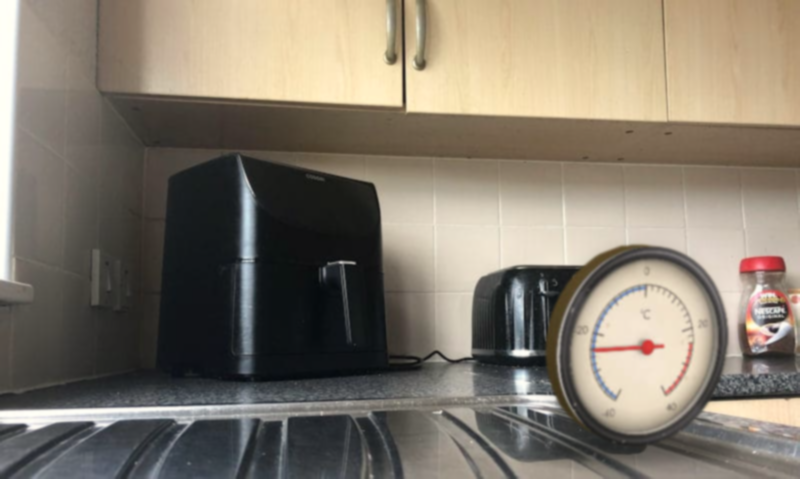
-24 °C
